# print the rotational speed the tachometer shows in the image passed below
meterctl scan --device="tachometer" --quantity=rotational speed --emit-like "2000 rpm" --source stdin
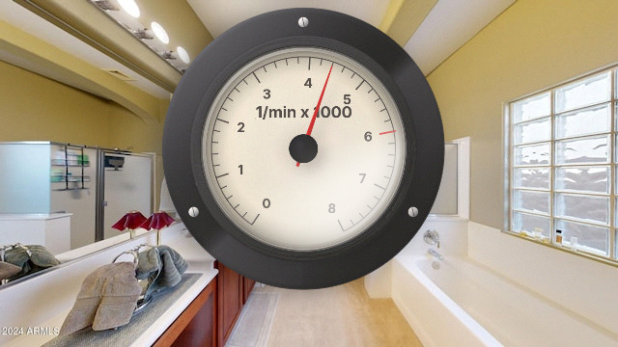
4400 rpm
